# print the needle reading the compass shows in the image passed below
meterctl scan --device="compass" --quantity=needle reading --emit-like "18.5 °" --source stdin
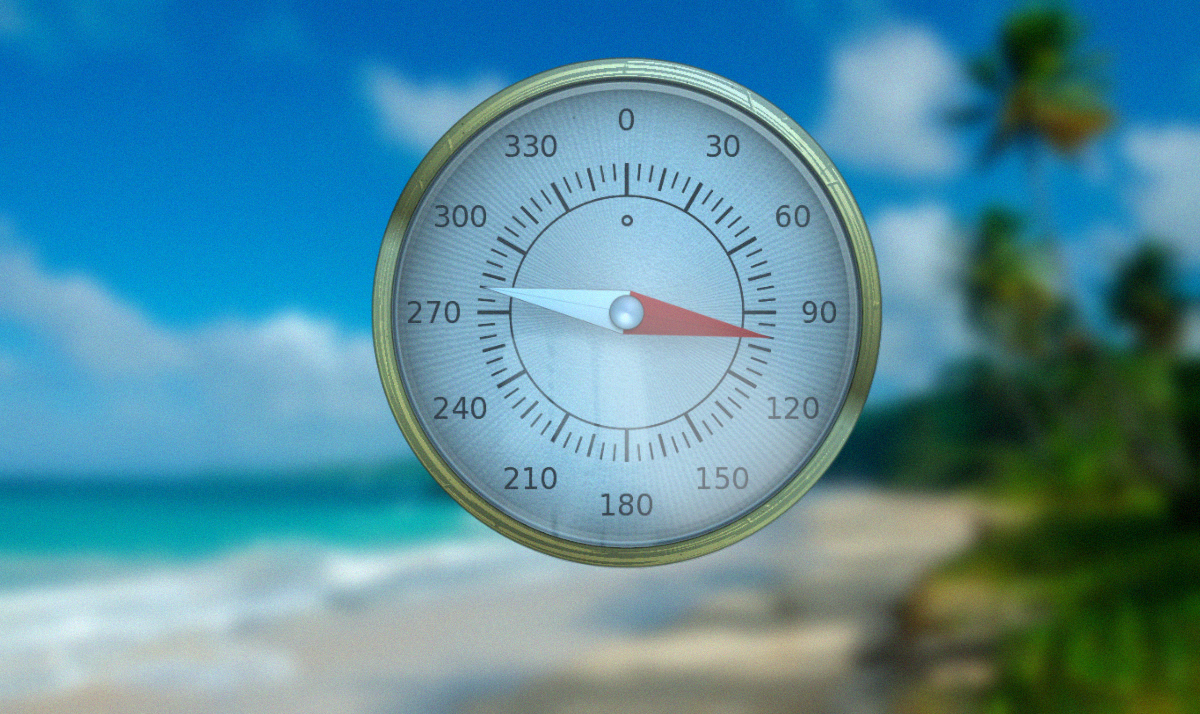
100 °
